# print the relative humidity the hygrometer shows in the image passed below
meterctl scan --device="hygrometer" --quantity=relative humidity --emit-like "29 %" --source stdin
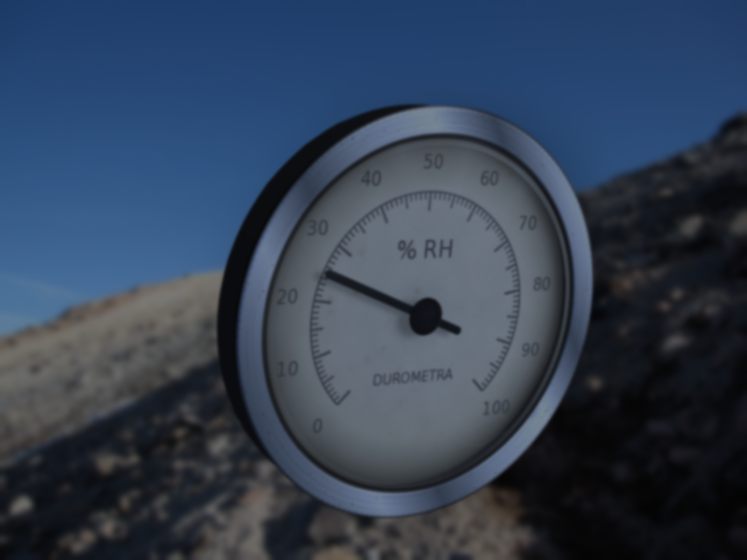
25 %
